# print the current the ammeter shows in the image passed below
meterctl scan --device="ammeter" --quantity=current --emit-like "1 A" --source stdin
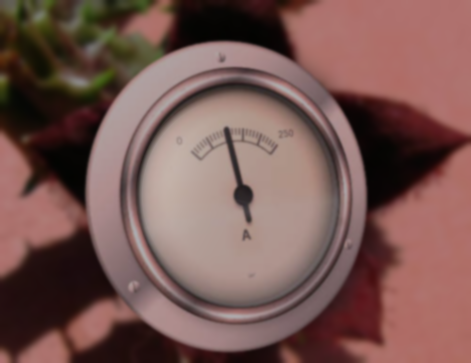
100 A
